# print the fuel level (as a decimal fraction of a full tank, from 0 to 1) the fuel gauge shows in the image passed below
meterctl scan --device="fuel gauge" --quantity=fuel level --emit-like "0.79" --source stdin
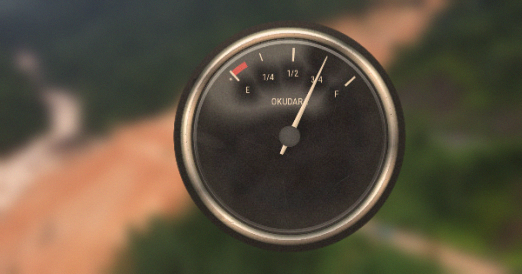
0.75
